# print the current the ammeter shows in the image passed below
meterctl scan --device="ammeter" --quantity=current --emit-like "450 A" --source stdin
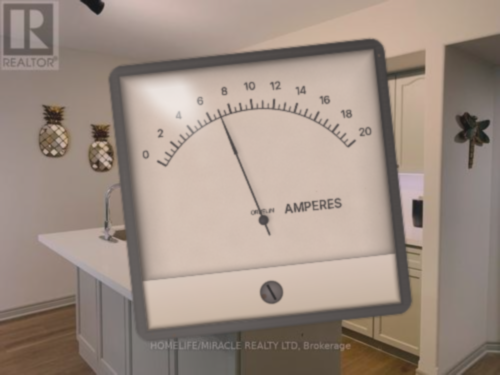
7 A
